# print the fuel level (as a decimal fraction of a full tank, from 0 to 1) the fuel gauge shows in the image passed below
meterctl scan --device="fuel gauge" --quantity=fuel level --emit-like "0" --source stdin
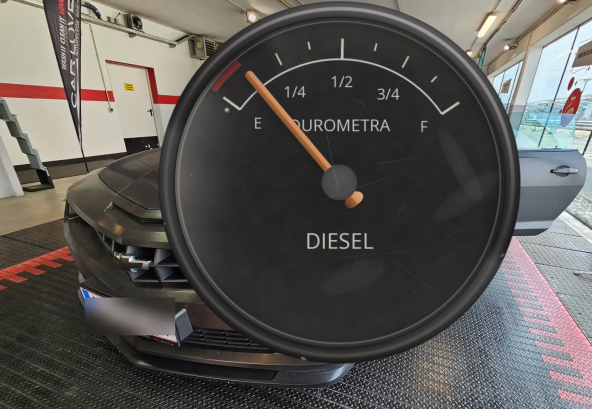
0.125
